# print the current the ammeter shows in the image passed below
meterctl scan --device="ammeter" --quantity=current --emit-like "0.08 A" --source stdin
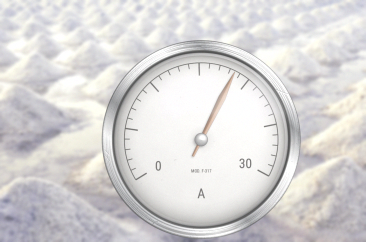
18.5 A
